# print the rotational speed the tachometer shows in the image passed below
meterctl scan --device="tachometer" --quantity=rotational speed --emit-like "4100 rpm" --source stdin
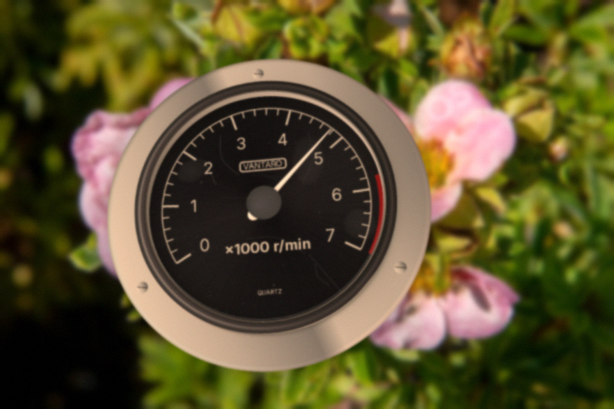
4800 rpm
